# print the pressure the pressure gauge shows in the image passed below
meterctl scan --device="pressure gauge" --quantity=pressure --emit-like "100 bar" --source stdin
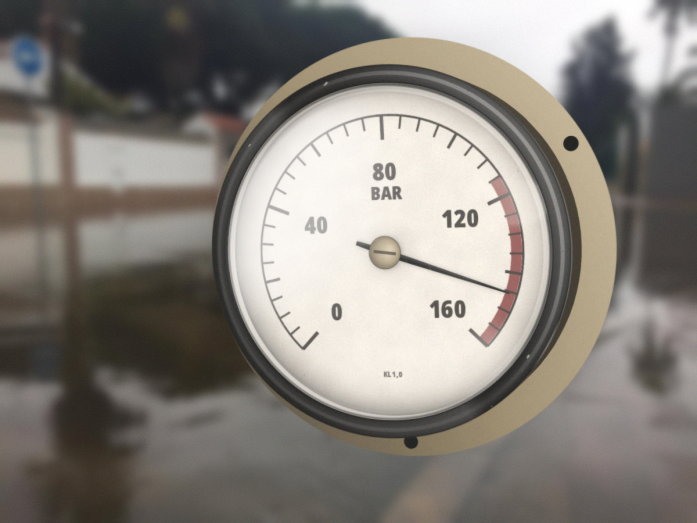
145 bar
